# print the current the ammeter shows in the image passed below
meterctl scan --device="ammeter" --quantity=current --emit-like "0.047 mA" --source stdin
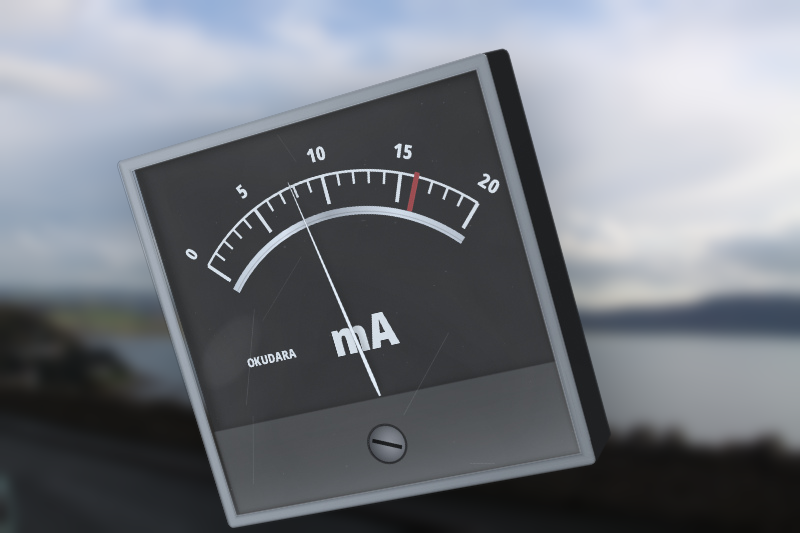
8 mA
